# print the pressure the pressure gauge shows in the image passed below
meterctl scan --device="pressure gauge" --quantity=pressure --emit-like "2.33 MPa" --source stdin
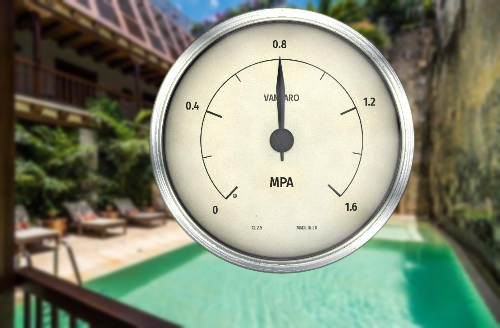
0.8 MPa
